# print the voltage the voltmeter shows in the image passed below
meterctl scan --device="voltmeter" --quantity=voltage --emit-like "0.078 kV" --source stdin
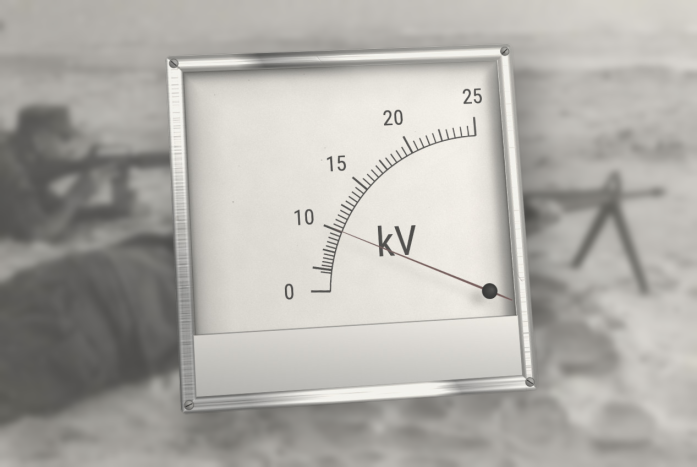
10 kV
